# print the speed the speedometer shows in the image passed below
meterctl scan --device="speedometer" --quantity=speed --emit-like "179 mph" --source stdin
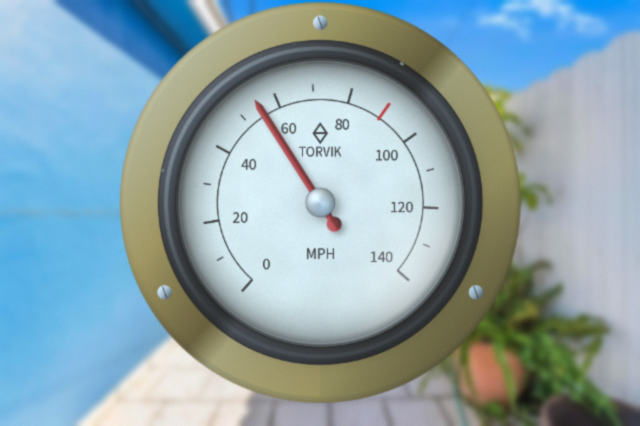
55 mph
